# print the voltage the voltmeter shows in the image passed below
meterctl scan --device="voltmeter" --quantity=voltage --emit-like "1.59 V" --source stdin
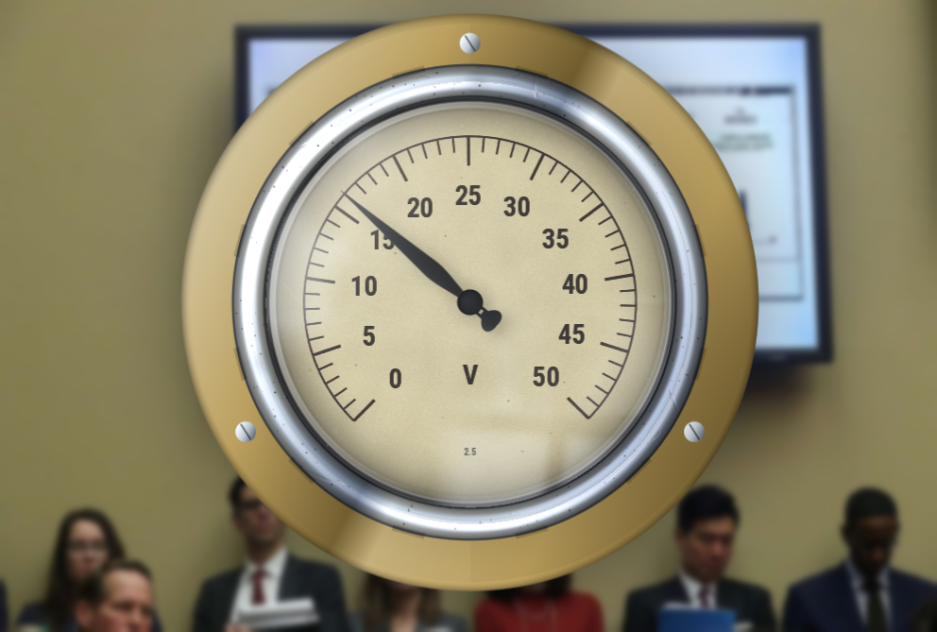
16 V
